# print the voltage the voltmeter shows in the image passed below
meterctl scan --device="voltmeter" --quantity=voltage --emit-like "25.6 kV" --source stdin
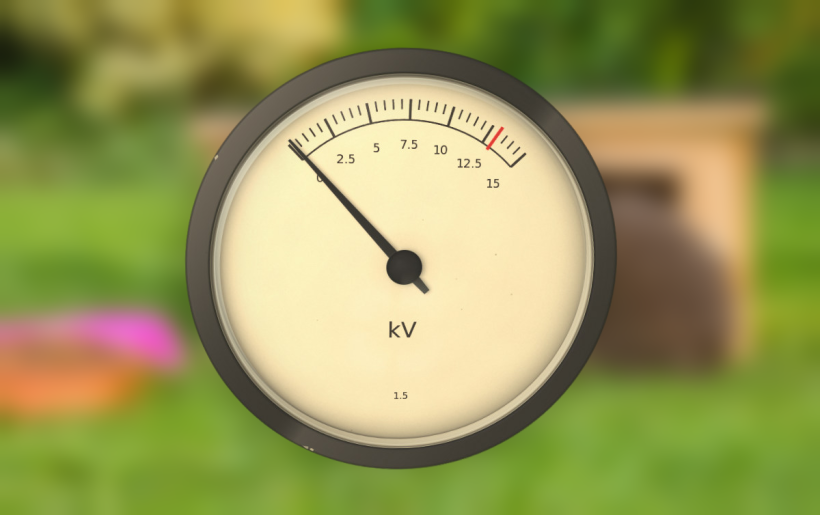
0.25 kV
